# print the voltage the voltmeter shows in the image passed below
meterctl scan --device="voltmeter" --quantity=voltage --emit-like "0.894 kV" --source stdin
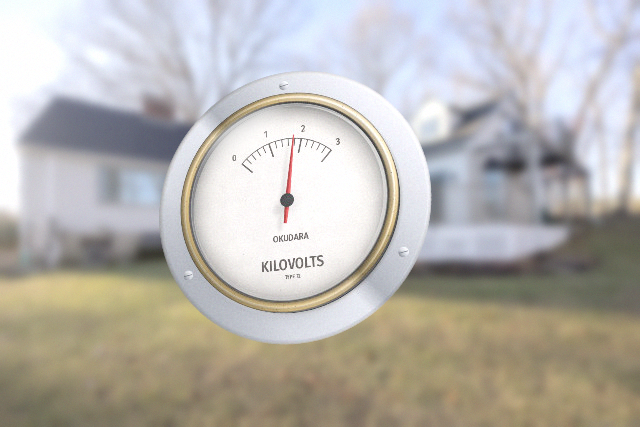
1.8 kV
